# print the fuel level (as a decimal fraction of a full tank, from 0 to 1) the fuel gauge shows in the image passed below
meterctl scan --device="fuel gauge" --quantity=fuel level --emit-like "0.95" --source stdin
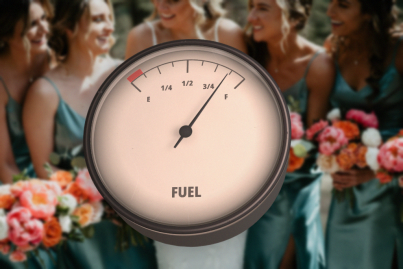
0.875
